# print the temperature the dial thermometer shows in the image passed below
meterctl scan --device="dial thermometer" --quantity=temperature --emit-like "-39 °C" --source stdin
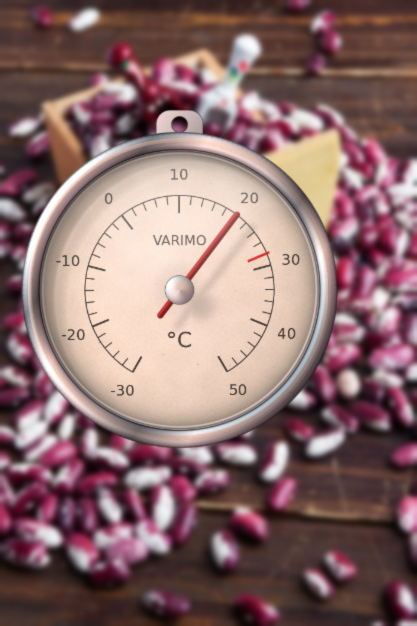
20 °C
